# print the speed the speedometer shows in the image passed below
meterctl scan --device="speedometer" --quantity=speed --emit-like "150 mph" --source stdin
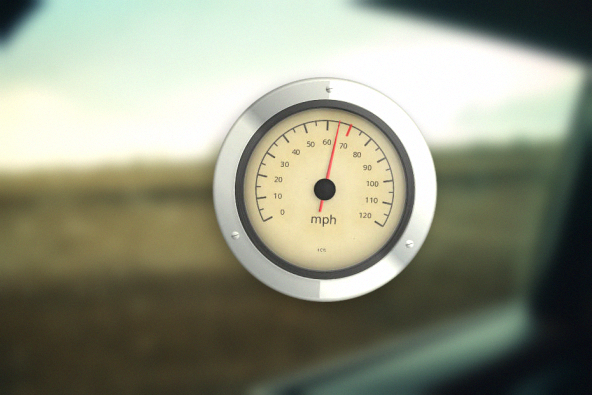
65 mph
